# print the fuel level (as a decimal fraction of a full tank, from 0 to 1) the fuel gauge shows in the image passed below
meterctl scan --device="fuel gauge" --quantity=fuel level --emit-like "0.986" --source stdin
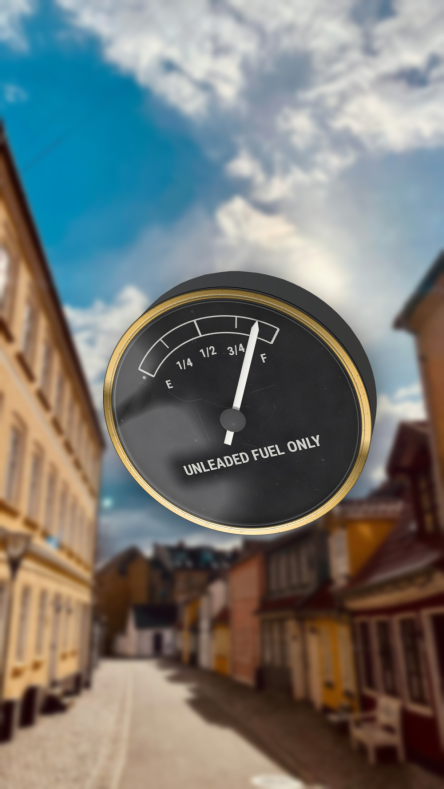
0.875
